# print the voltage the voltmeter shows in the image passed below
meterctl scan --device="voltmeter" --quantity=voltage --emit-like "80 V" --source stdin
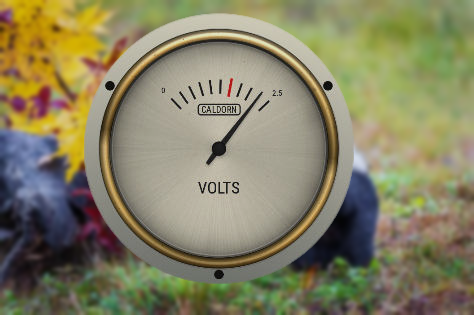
2.25 V
